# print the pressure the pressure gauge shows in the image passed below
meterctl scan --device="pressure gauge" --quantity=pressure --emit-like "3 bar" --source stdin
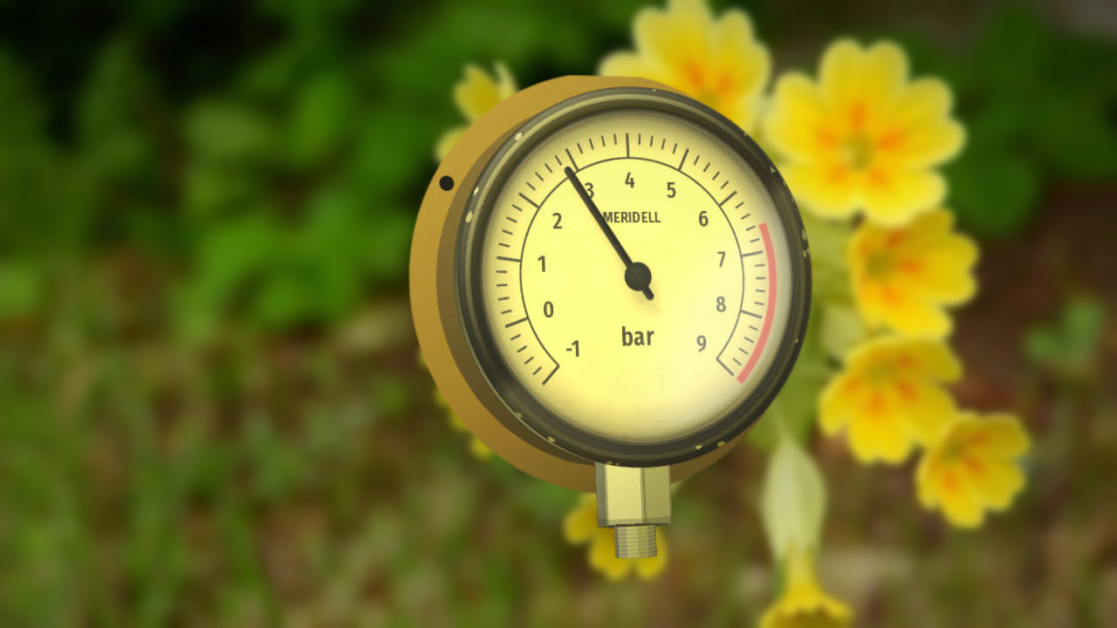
2.8 bar
